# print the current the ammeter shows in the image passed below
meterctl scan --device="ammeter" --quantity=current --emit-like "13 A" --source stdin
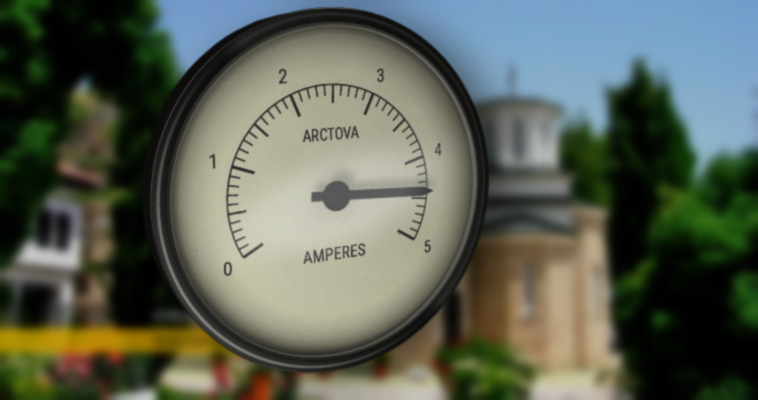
4.4 A
